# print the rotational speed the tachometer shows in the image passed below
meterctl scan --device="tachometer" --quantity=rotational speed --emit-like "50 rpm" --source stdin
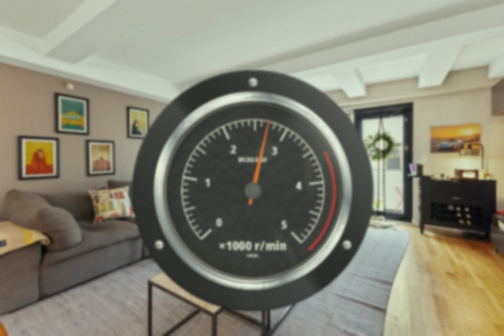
2700 rpm
